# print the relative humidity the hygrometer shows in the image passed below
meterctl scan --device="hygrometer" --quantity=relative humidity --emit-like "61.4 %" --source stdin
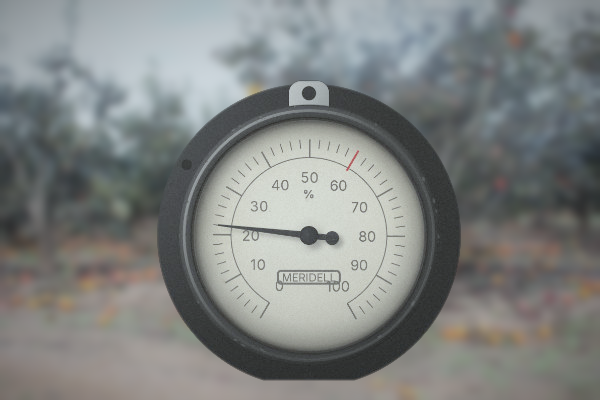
22 %
